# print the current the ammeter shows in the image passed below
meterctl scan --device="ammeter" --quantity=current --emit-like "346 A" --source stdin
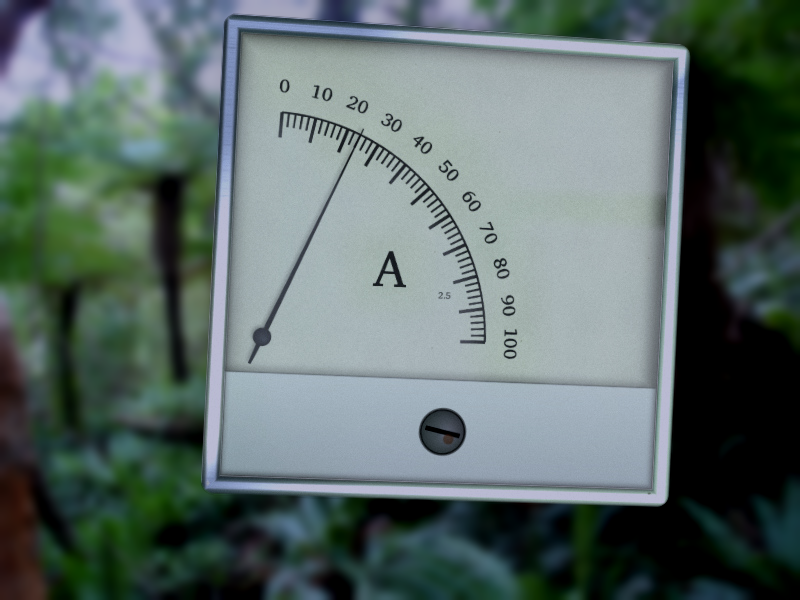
24 A
